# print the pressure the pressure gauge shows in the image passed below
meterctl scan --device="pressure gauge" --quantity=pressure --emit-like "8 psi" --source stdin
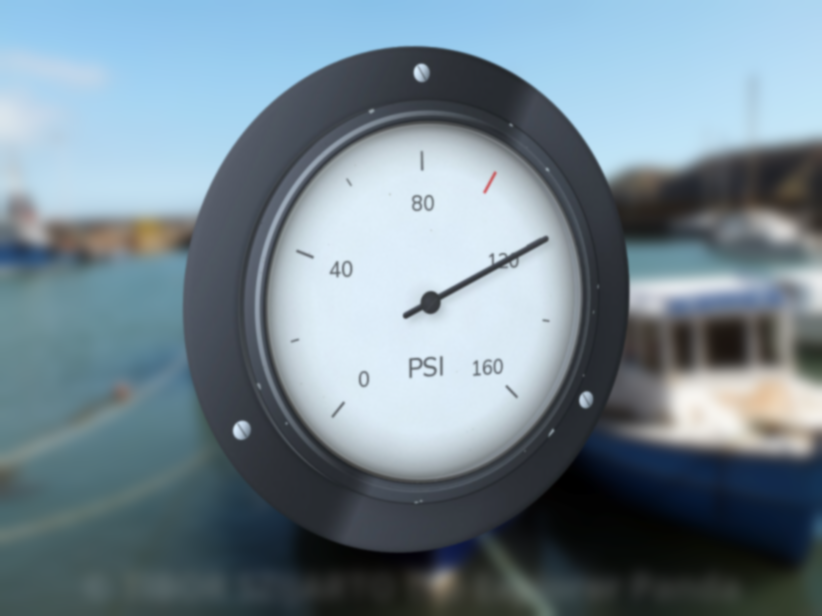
120 psi
